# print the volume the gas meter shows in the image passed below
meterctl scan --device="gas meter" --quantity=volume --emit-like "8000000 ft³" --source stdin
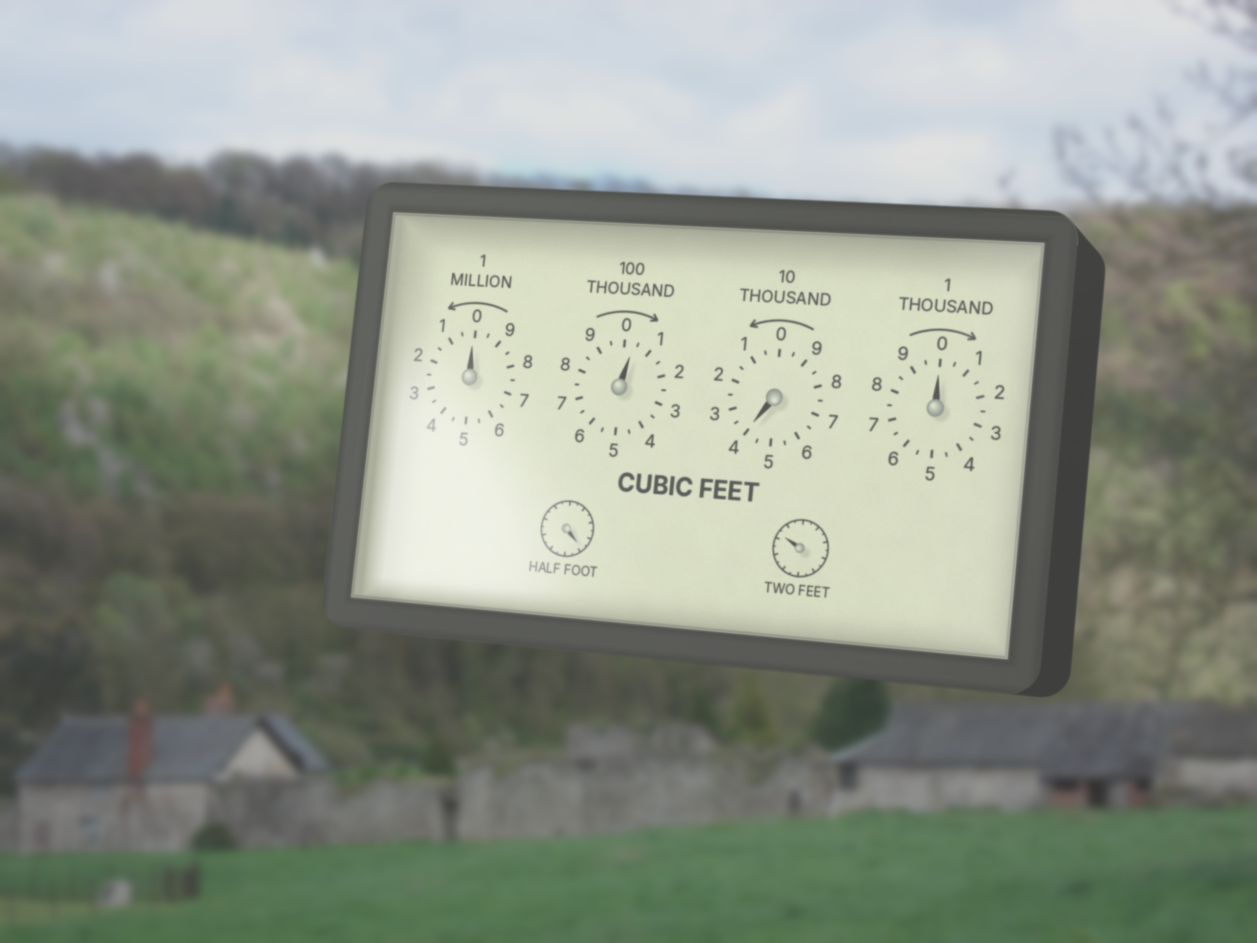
4000 ft³
